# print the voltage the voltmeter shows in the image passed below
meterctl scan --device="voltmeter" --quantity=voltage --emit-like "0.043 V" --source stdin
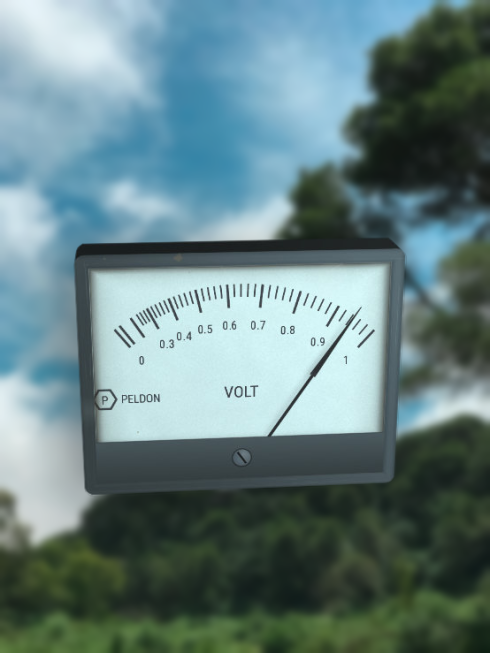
0.94 V
